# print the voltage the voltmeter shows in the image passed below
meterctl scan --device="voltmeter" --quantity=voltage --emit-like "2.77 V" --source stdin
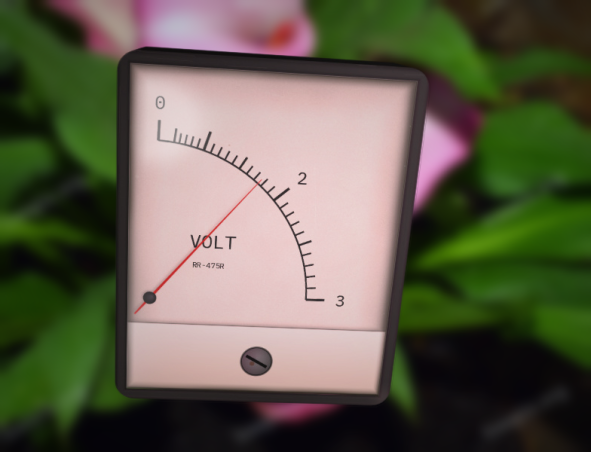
1.75 V
